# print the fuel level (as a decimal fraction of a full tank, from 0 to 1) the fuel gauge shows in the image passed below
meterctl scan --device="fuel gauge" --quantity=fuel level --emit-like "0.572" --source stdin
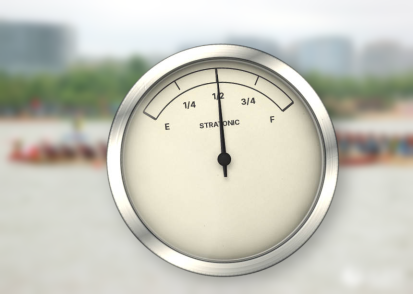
0.5
